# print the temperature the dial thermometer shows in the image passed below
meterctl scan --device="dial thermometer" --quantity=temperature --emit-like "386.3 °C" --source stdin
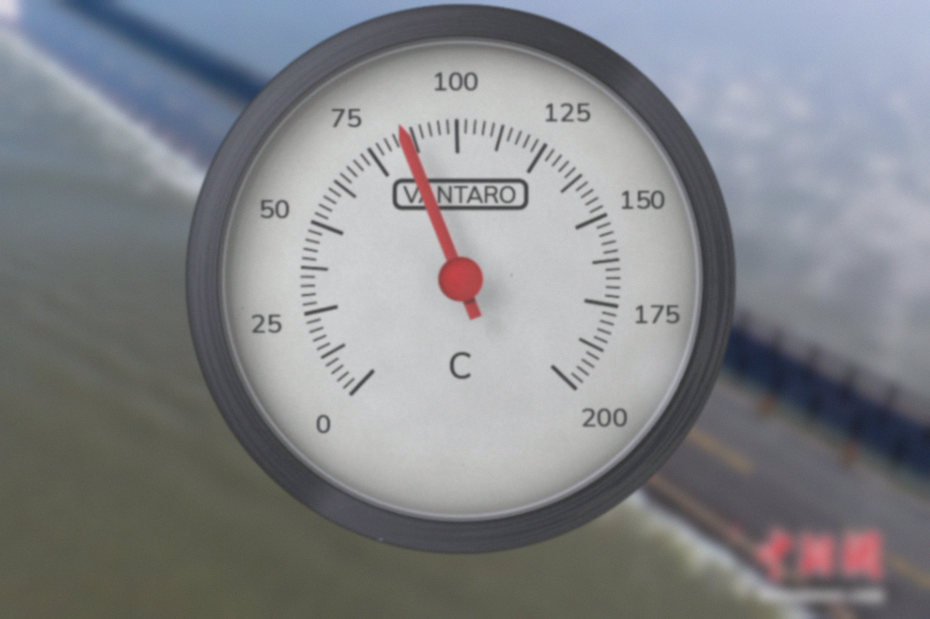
85 °C
